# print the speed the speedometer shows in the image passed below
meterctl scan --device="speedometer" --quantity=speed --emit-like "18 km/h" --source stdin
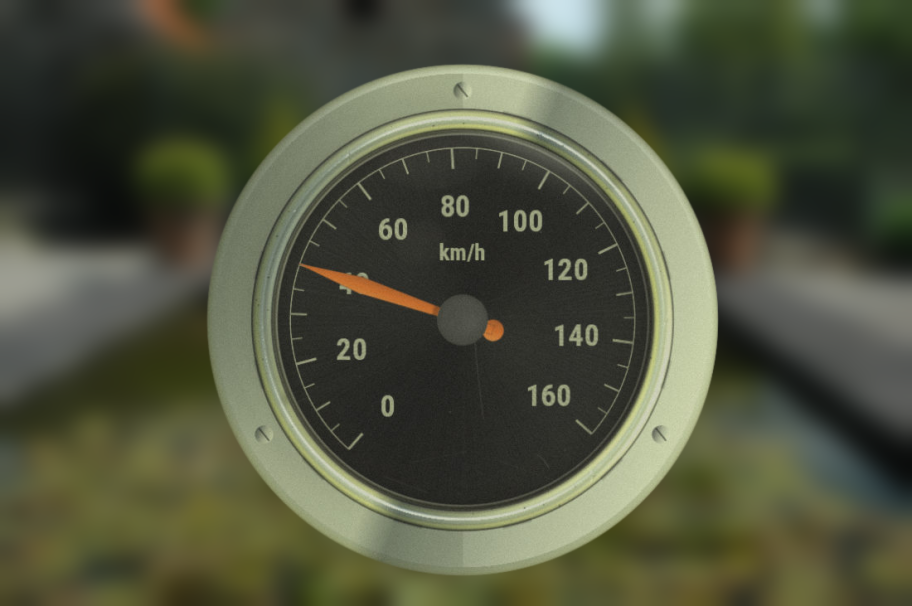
40 km/h
